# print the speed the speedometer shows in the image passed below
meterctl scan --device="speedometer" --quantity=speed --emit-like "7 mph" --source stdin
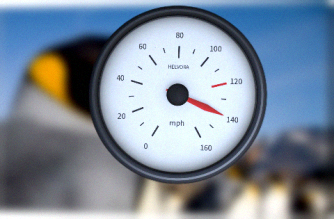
140 mph
